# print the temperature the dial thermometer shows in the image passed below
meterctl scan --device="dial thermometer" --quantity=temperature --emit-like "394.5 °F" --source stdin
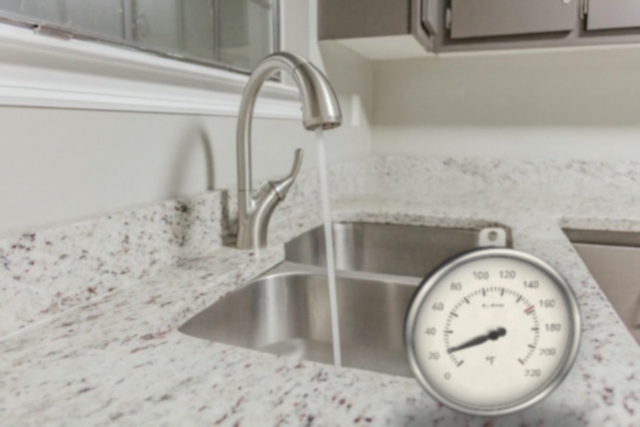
20 °F
